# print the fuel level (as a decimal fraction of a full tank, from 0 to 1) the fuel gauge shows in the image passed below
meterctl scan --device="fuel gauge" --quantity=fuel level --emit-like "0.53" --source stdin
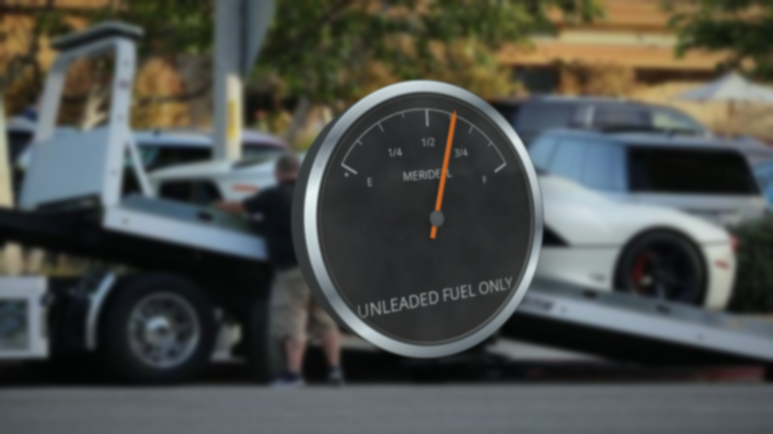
0.625
